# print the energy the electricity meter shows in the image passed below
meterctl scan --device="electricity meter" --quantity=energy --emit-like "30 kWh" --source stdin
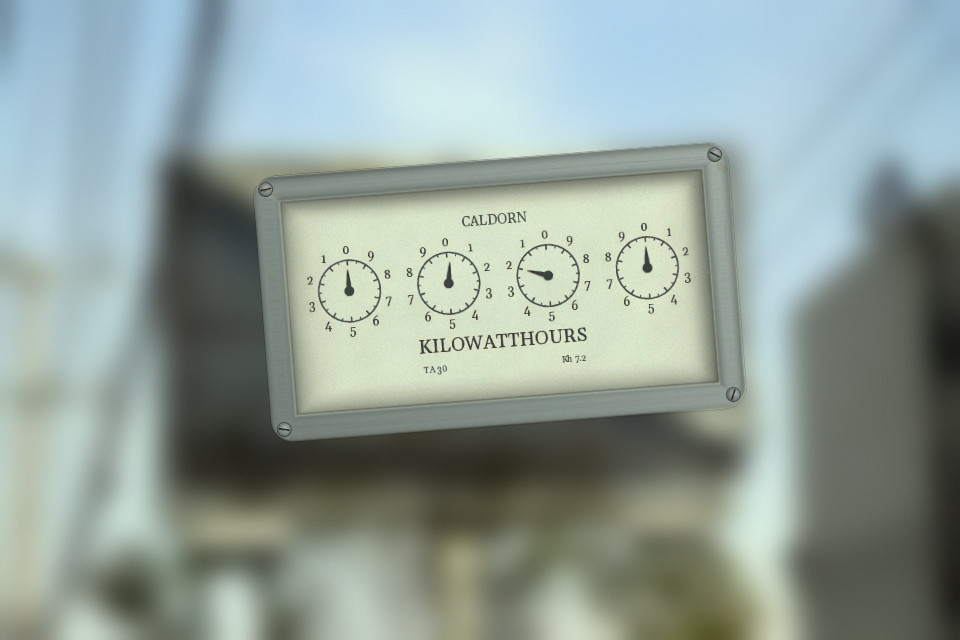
20 kWh
